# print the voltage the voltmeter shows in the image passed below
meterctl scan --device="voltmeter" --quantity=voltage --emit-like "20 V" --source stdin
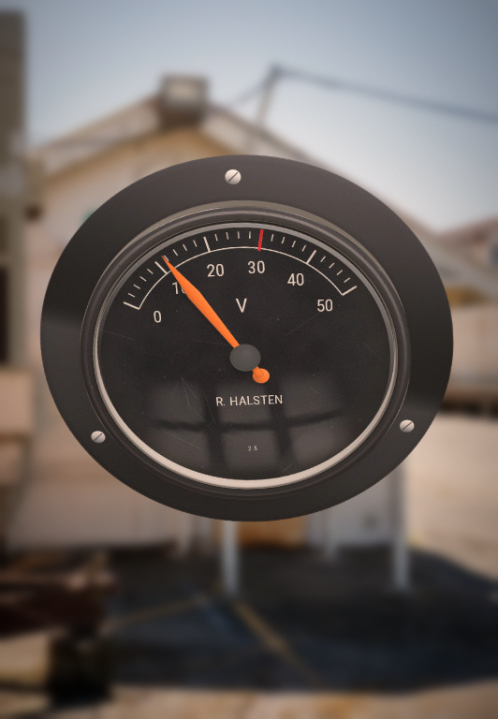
12 V
